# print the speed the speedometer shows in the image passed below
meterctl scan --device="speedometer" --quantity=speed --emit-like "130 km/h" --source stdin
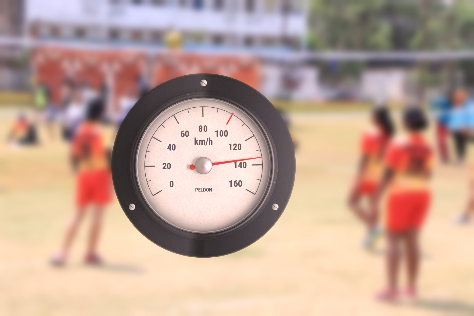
135 km/h
